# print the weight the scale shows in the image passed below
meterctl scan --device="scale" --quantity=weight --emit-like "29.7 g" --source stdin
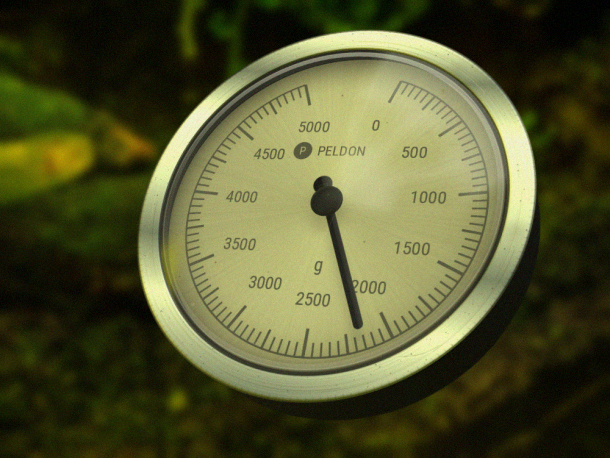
2150 g
